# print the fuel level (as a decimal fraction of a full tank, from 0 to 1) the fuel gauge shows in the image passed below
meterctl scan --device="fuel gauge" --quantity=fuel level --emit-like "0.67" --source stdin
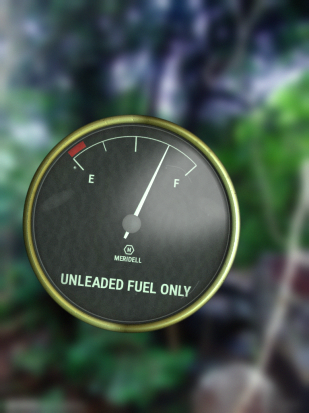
0.75
